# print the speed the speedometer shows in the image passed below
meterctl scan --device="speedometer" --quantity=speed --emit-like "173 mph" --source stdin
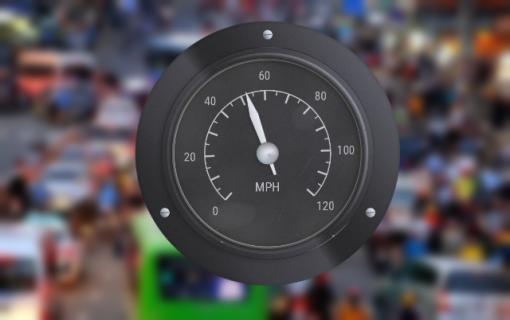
52.5 mph
